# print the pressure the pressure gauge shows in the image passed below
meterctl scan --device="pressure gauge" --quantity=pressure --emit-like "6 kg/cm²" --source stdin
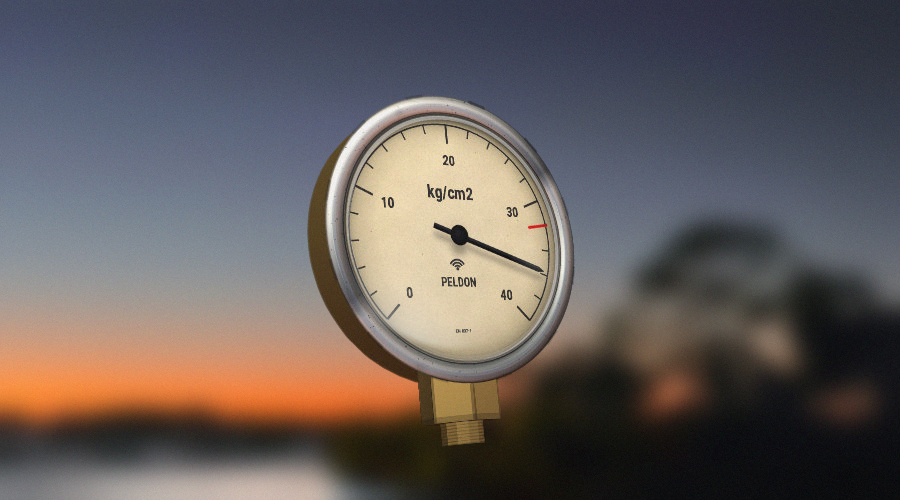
36 kg/cm²
